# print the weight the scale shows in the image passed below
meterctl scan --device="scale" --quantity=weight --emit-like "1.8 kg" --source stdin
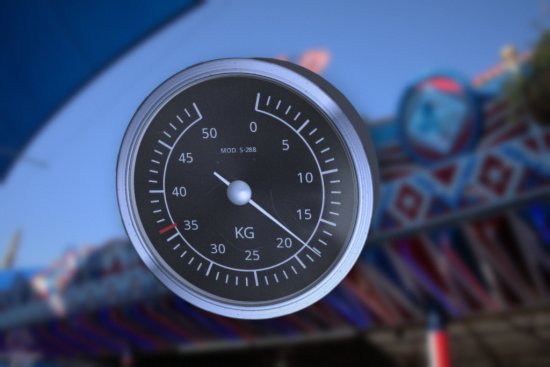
18 kg
